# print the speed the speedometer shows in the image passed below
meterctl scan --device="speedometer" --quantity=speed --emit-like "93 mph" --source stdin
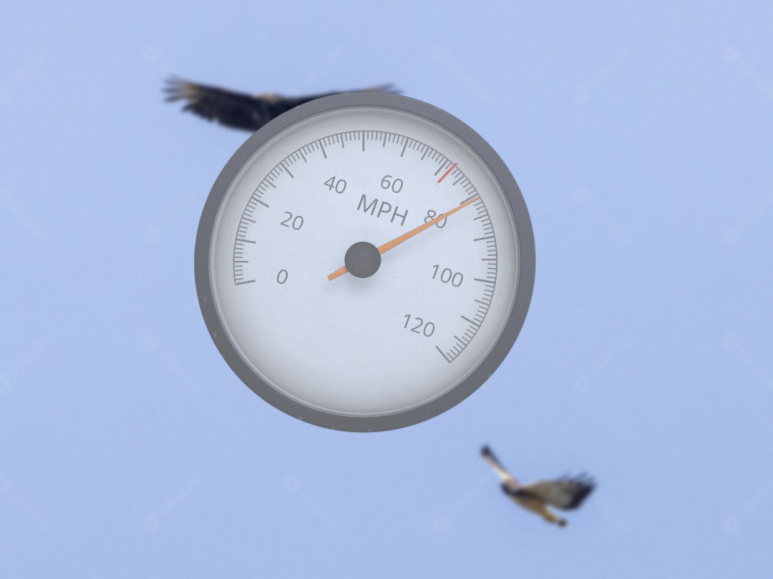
81 mph
